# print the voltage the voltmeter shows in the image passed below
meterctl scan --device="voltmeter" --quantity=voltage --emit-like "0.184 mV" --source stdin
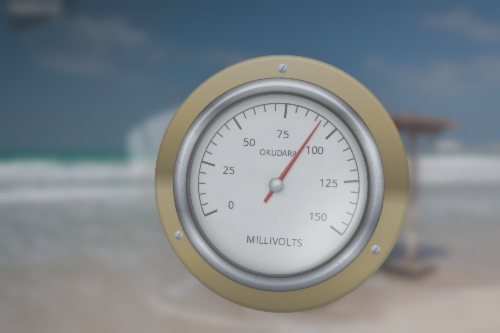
92.5 mV
